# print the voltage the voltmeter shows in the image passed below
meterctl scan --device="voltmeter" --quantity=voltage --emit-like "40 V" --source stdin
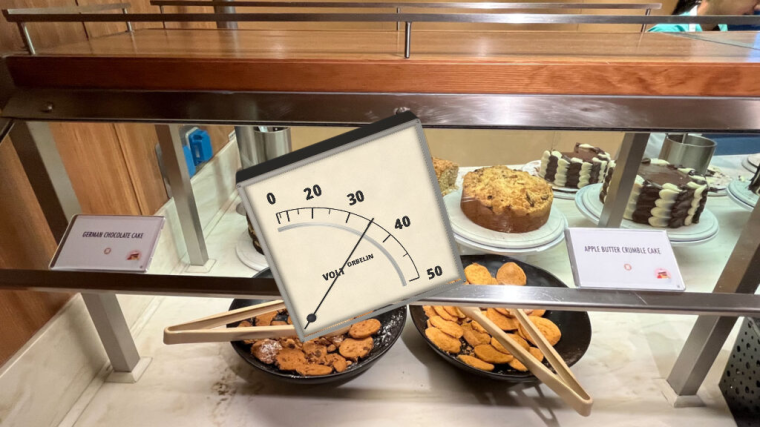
35 V
